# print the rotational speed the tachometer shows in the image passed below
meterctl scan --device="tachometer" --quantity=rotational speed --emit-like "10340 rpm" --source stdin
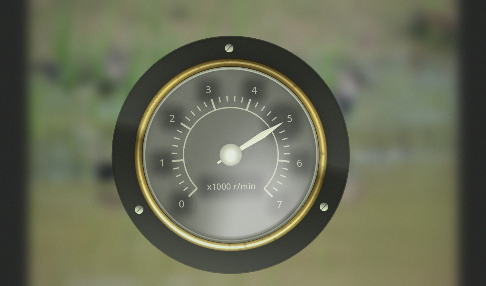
5000 rpm
